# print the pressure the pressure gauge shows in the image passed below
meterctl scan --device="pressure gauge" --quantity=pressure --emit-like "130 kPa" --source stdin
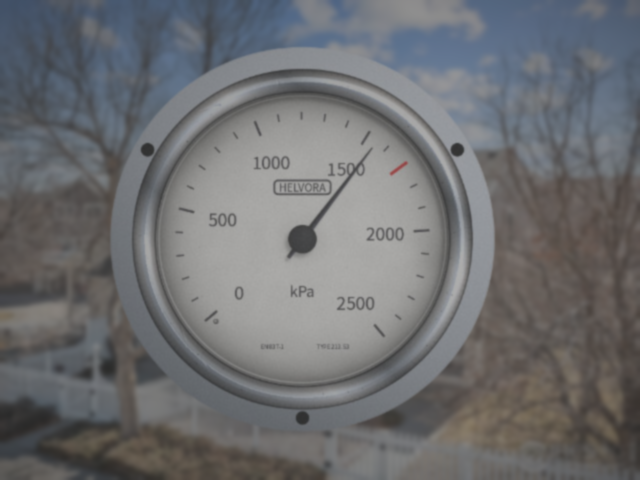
1550 kPa
